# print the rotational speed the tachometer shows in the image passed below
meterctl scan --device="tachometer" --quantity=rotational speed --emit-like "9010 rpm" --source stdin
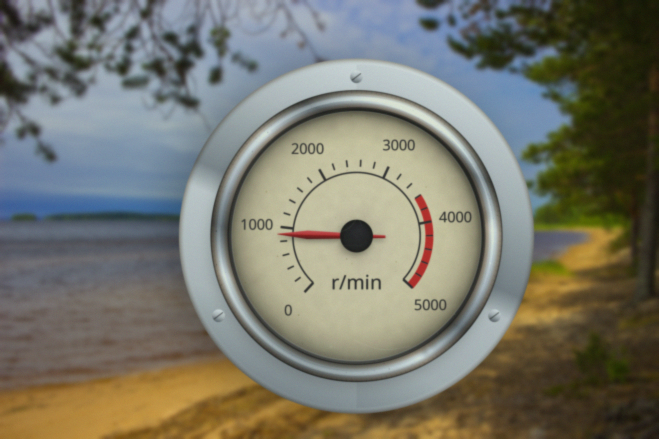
900 rpm
